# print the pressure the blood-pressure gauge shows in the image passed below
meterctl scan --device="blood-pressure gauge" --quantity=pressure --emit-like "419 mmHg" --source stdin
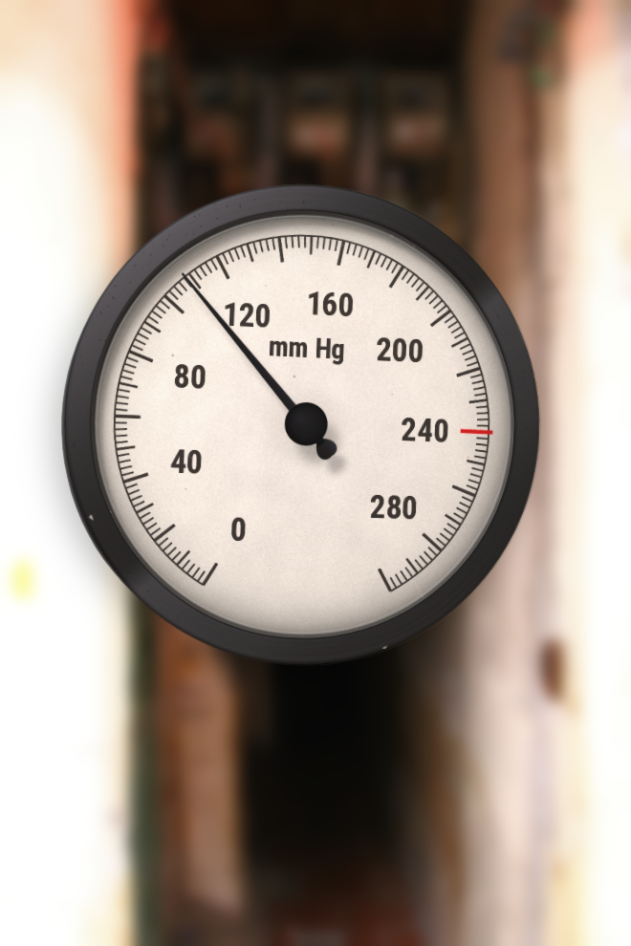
108 mmHg
